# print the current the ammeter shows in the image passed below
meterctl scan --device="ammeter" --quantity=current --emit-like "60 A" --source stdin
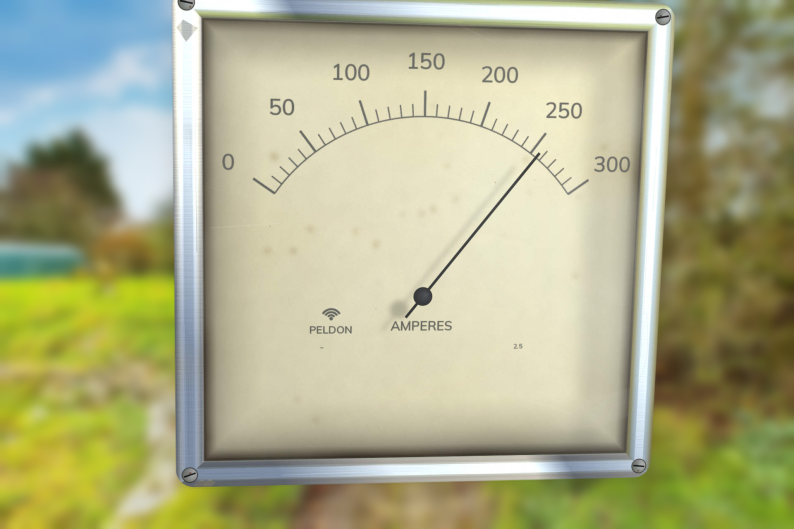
255 A
